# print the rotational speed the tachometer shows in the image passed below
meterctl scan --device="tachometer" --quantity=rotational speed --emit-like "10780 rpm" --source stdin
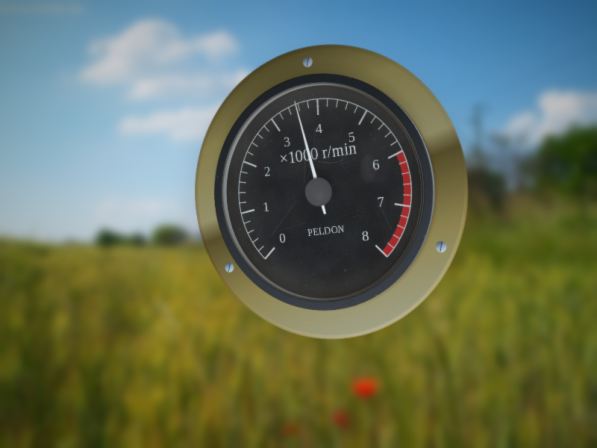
3600 rpm
